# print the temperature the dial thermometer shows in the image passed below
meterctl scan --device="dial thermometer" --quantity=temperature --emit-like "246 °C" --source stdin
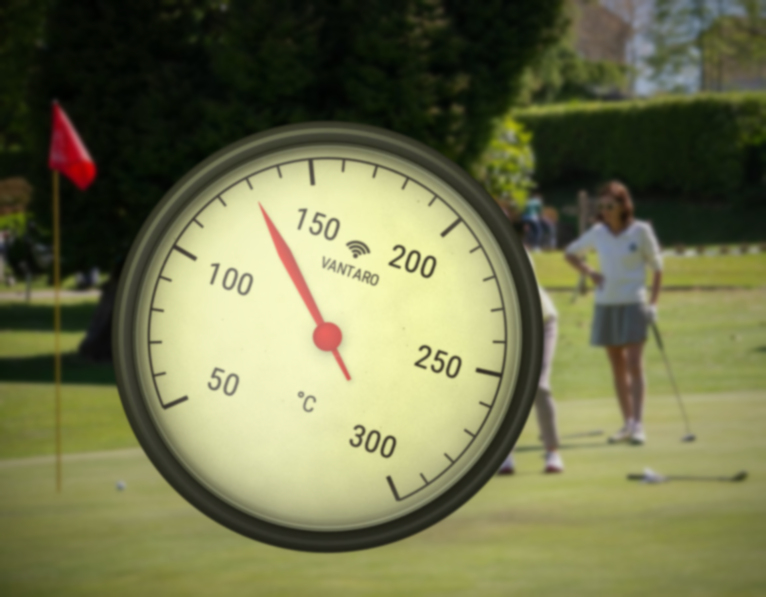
130 °C
